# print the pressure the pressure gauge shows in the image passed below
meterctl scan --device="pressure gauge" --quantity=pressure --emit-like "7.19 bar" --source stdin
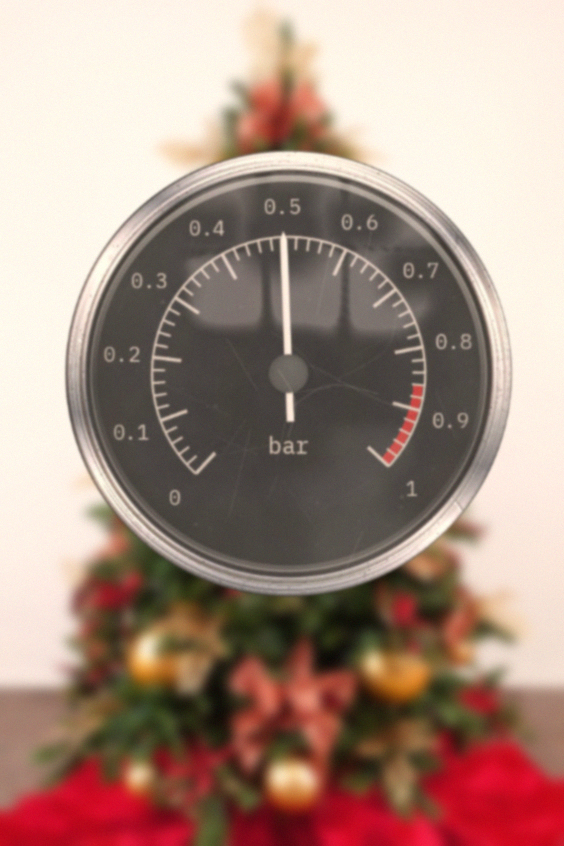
0.5 bar
